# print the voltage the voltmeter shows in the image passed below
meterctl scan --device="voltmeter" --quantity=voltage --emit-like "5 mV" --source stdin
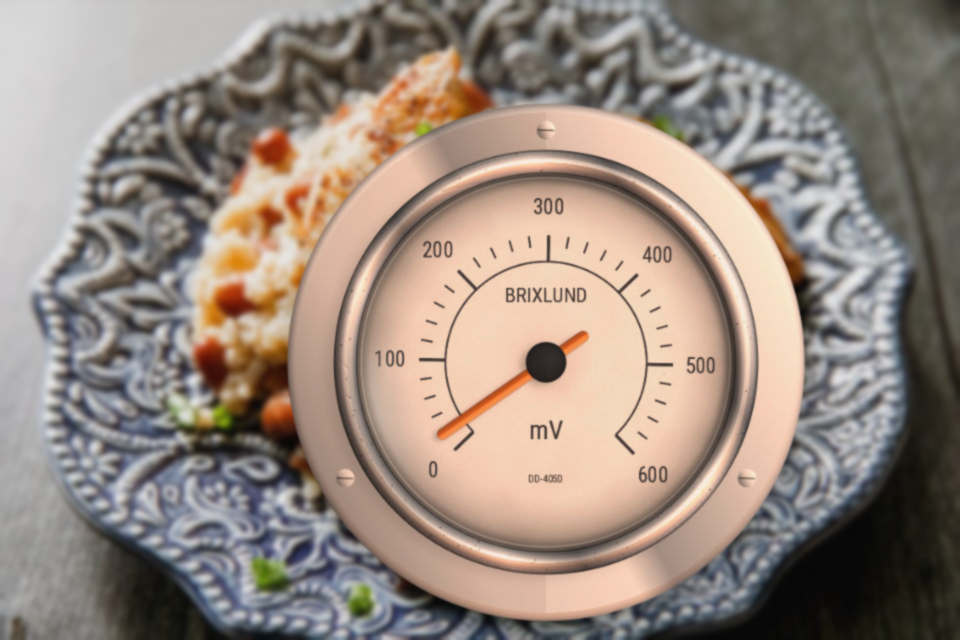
20 mV
